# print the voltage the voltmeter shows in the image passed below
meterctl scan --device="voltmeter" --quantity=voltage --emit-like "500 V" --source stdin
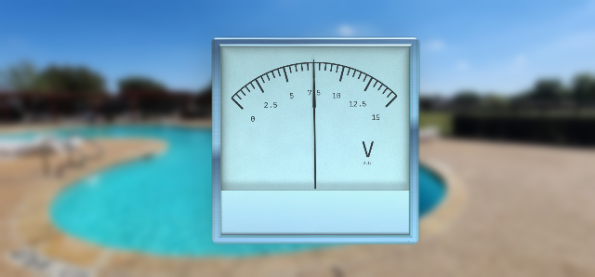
7.5 V
